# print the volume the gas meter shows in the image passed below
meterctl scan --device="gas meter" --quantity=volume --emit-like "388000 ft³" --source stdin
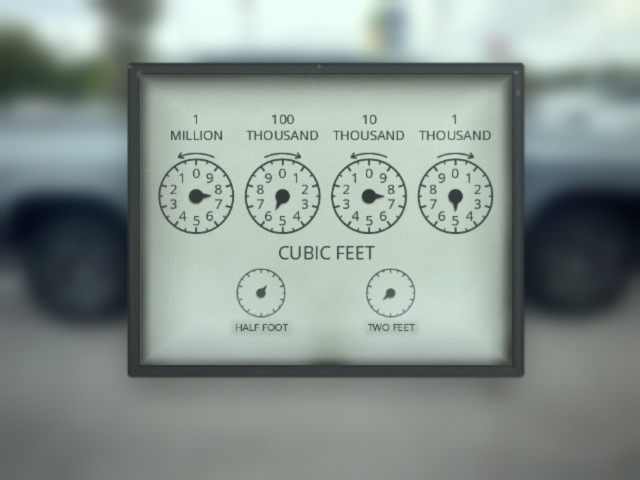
757500 ft³
